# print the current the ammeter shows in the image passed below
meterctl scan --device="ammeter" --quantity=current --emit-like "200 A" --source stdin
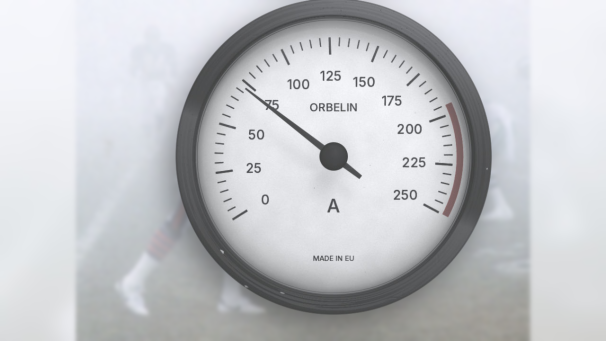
72.5 A
